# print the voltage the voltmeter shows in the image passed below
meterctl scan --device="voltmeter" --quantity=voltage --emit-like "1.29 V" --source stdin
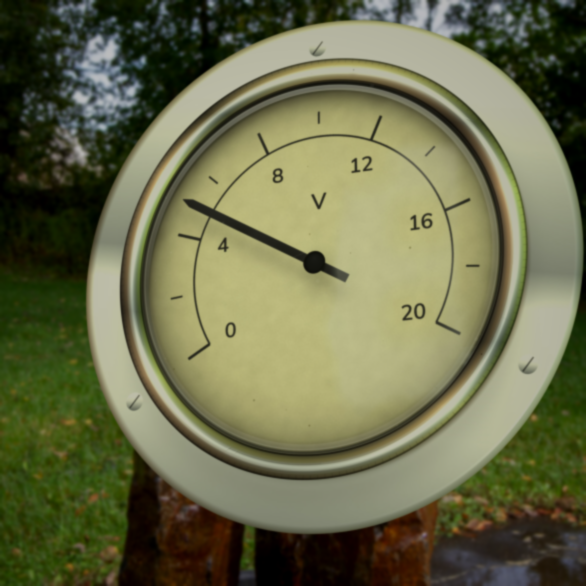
5 V
